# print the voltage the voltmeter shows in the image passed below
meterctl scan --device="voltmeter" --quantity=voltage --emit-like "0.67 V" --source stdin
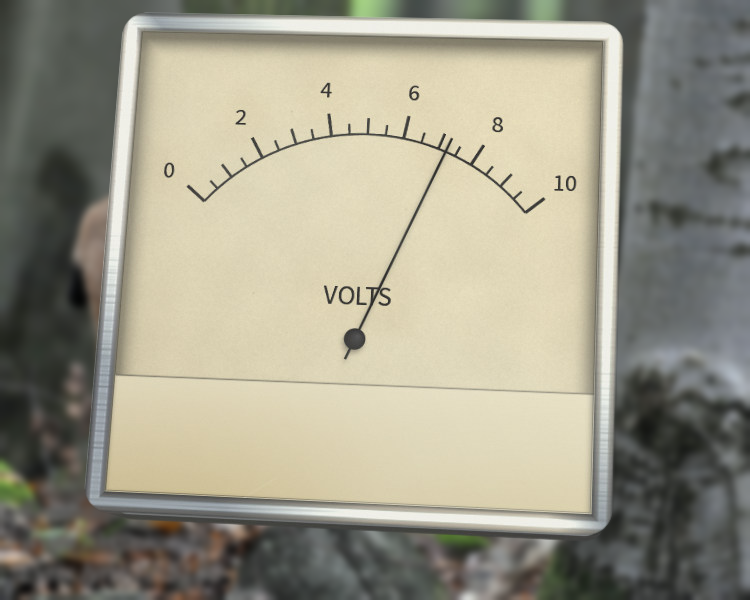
7.25 V
